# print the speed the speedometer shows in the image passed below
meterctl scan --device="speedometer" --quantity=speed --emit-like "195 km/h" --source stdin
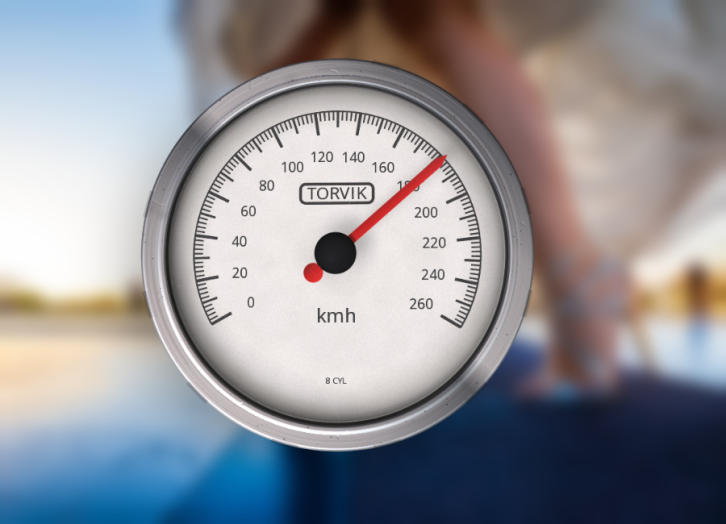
182 km/h
